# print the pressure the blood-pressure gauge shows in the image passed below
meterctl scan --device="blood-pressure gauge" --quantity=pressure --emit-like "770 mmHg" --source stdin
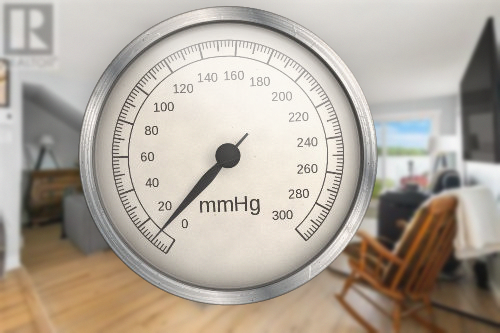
10 mmHg
